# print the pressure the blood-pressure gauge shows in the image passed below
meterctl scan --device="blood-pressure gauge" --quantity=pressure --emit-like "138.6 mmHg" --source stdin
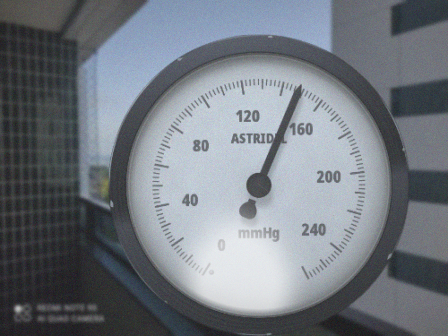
148 mmHg
